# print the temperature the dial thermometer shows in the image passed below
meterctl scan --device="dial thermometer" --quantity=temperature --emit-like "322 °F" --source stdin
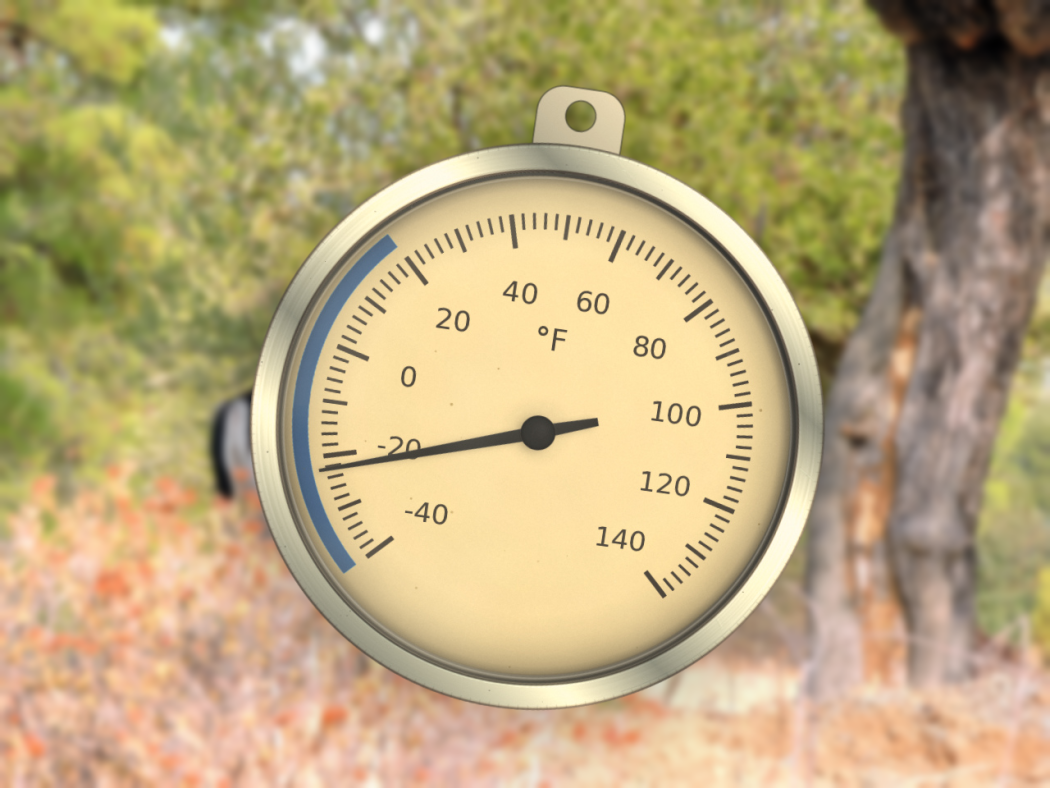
-22 °F
